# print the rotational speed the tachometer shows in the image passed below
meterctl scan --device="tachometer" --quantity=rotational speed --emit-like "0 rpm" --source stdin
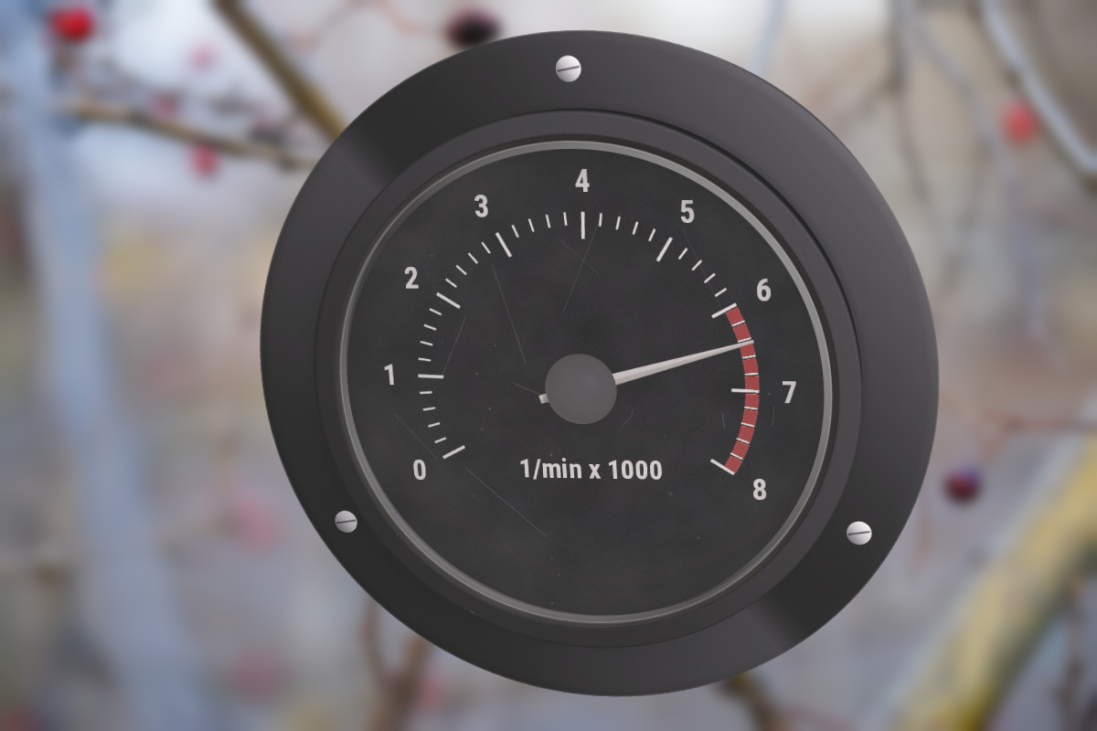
6400 rpm
